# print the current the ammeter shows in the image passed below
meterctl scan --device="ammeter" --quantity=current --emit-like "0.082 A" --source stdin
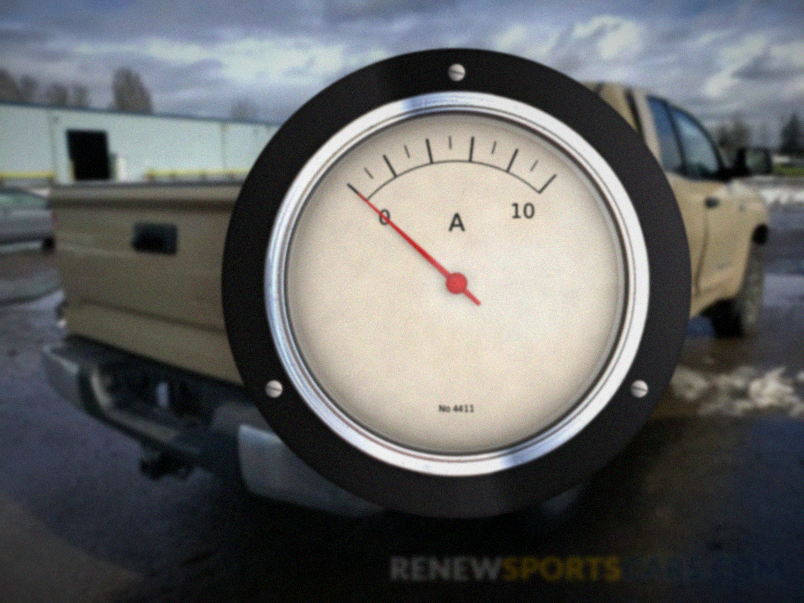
0 A
